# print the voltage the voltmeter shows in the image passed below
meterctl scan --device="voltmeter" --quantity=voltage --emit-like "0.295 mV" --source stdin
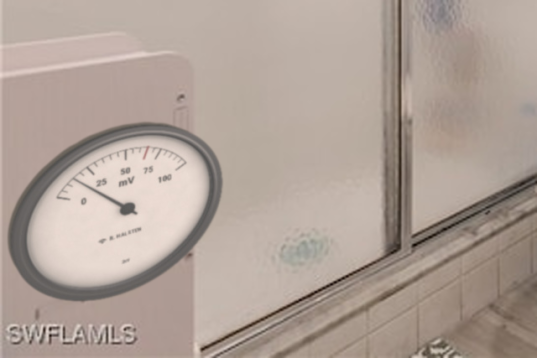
15 mV
